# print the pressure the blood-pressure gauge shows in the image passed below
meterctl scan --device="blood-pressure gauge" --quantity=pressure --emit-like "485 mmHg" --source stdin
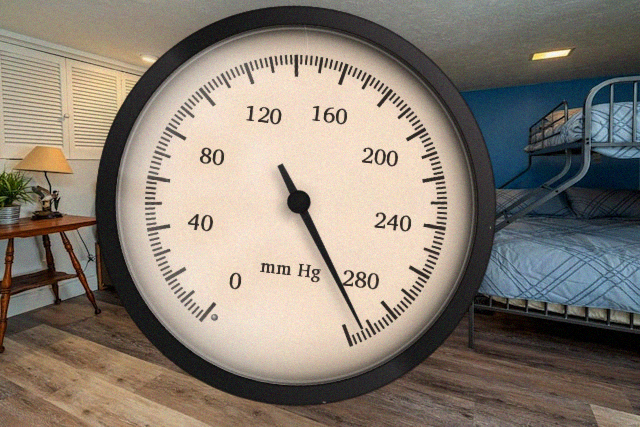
294 mmHg
